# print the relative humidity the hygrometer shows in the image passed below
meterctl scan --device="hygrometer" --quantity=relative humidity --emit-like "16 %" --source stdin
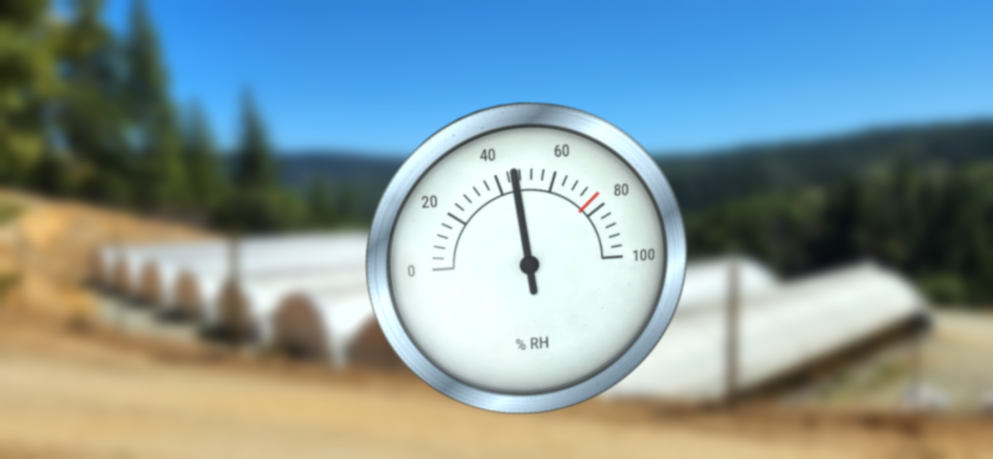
46 %
